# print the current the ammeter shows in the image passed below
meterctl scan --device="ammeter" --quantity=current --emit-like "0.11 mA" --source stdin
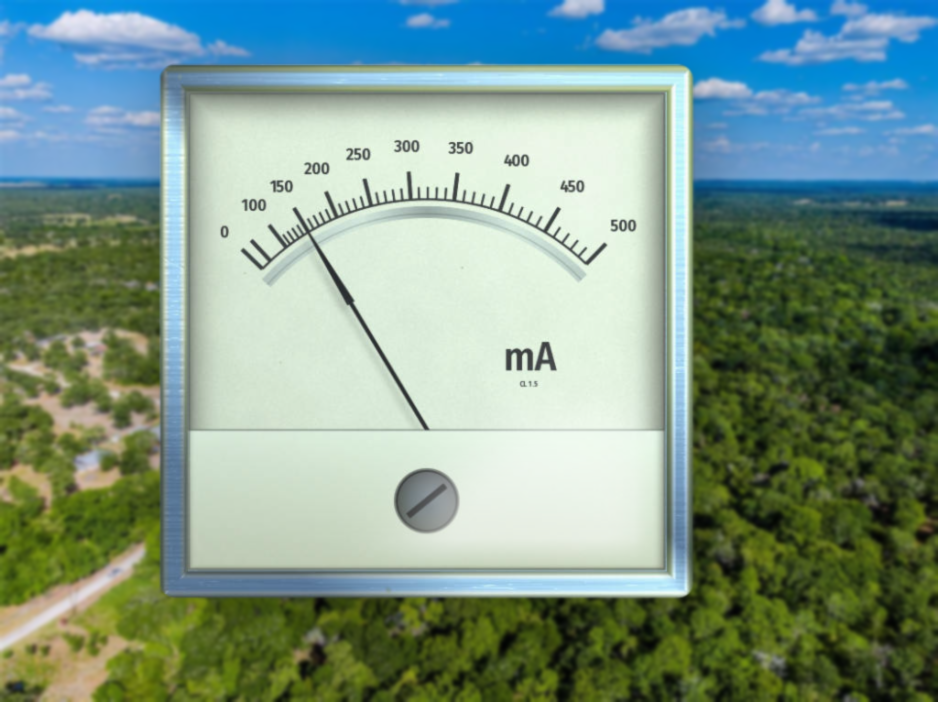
150 mA
